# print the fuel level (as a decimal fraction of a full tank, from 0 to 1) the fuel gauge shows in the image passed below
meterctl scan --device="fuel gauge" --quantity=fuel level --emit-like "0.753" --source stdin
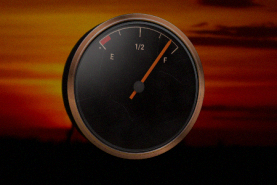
0.875
